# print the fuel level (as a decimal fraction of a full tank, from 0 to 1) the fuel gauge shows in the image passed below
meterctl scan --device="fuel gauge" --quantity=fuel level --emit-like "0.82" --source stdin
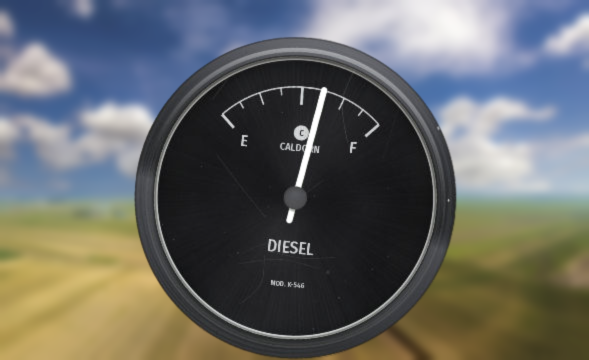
0.625
